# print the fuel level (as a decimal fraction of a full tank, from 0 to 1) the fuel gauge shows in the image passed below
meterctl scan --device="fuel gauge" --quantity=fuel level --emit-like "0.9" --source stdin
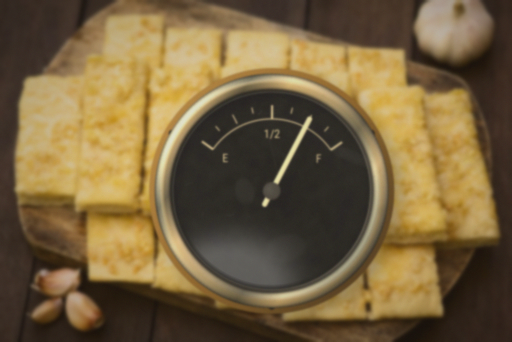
0.75
